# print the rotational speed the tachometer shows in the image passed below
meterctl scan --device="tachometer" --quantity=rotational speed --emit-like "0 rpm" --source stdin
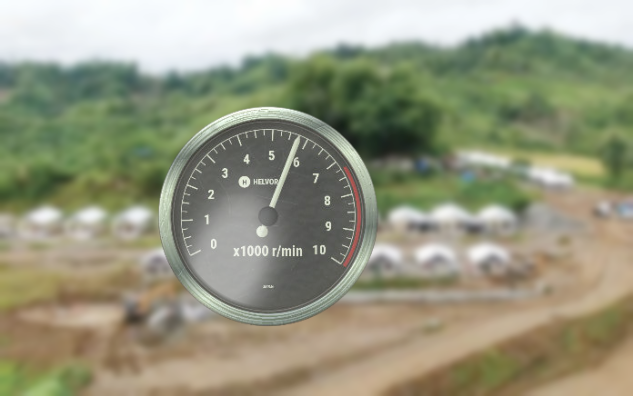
5750 rpm
